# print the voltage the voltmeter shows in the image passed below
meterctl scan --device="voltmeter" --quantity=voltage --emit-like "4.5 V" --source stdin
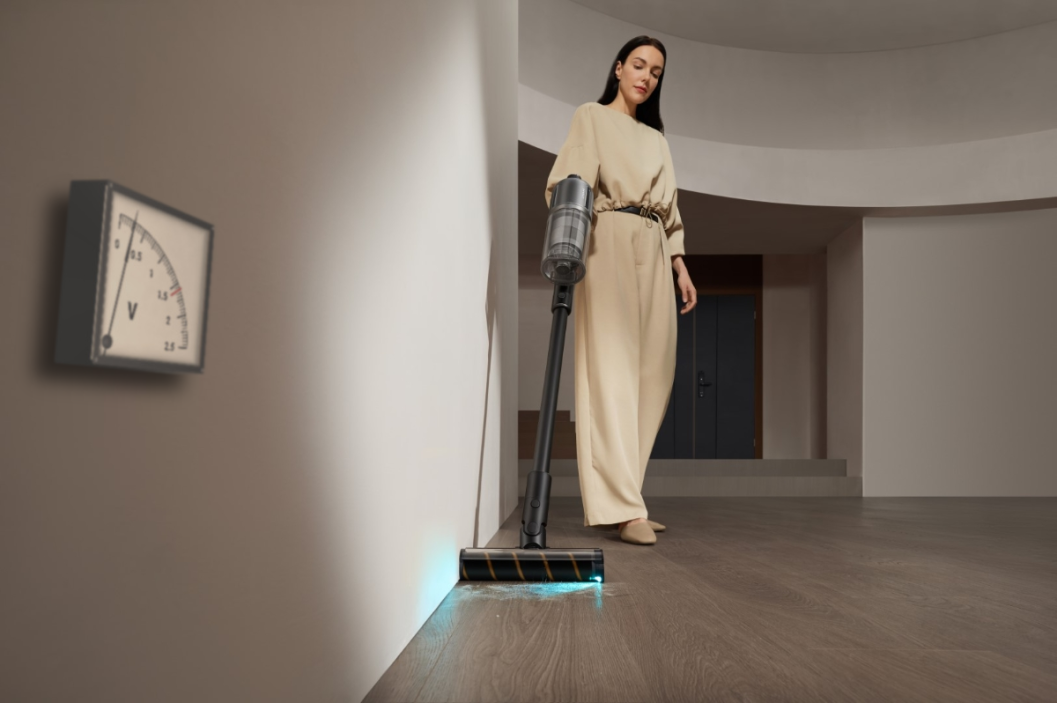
0.25 V
